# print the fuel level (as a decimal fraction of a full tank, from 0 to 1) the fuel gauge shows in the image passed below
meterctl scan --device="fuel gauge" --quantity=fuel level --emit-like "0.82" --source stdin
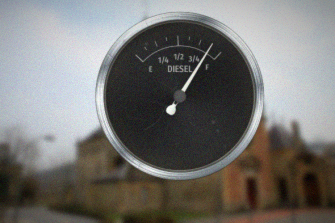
0.875
